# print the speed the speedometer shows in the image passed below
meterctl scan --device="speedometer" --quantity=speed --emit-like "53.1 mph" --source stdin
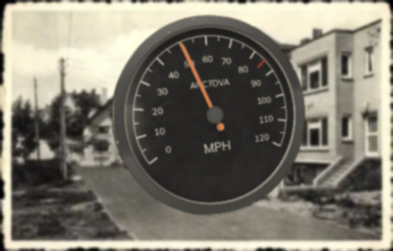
50 mph
